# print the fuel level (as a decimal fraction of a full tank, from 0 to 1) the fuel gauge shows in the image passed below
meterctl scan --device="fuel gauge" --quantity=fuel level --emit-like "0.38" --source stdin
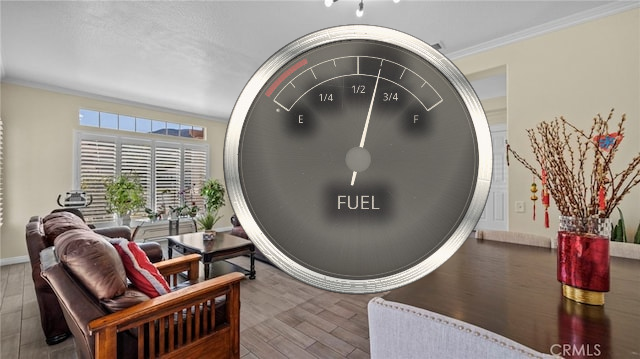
0.625
